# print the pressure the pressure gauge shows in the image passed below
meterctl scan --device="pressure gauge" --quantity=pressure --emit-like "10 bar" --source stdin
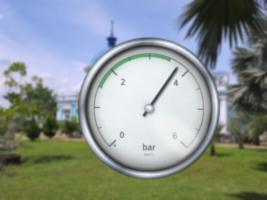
3.75 bar
